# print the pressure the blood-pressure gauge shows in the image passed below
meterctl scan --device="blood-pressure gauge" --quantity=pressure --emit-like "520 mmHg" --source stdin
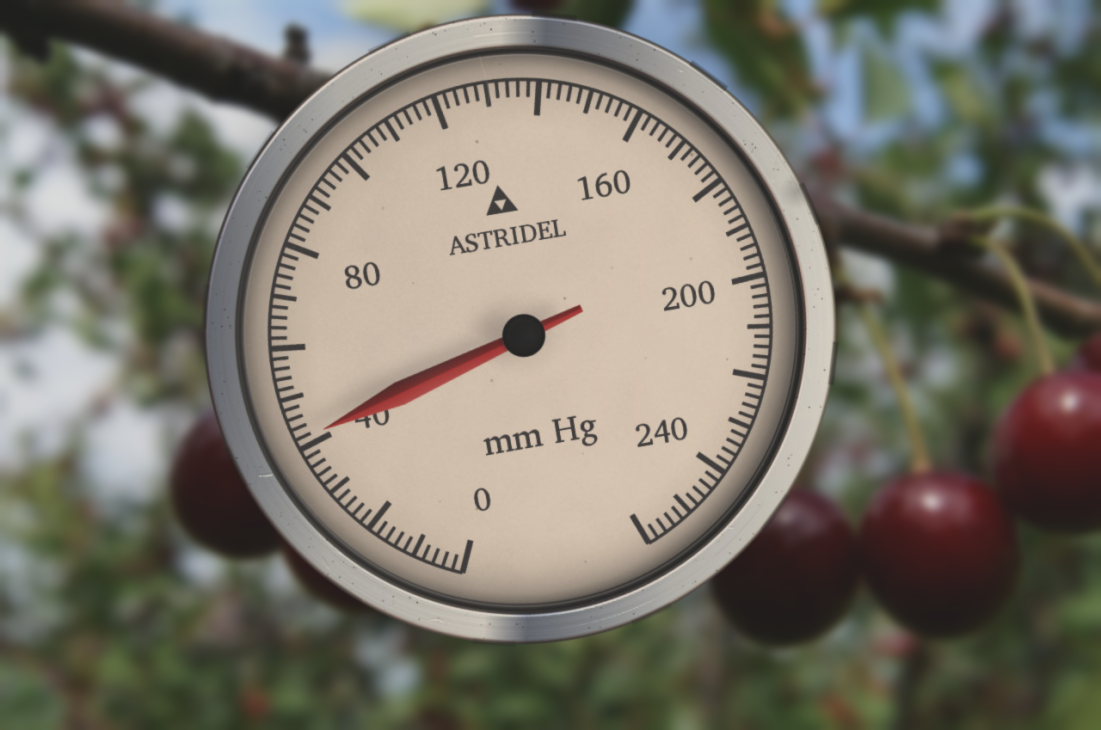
42 mmHg
